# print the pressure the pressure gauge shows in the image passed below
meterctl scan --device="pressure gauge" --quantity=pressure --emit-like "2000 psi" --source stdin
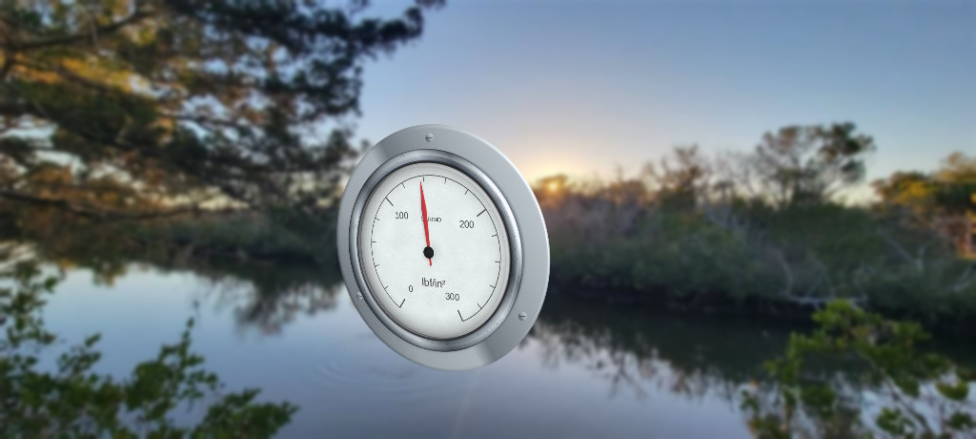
140 psi
